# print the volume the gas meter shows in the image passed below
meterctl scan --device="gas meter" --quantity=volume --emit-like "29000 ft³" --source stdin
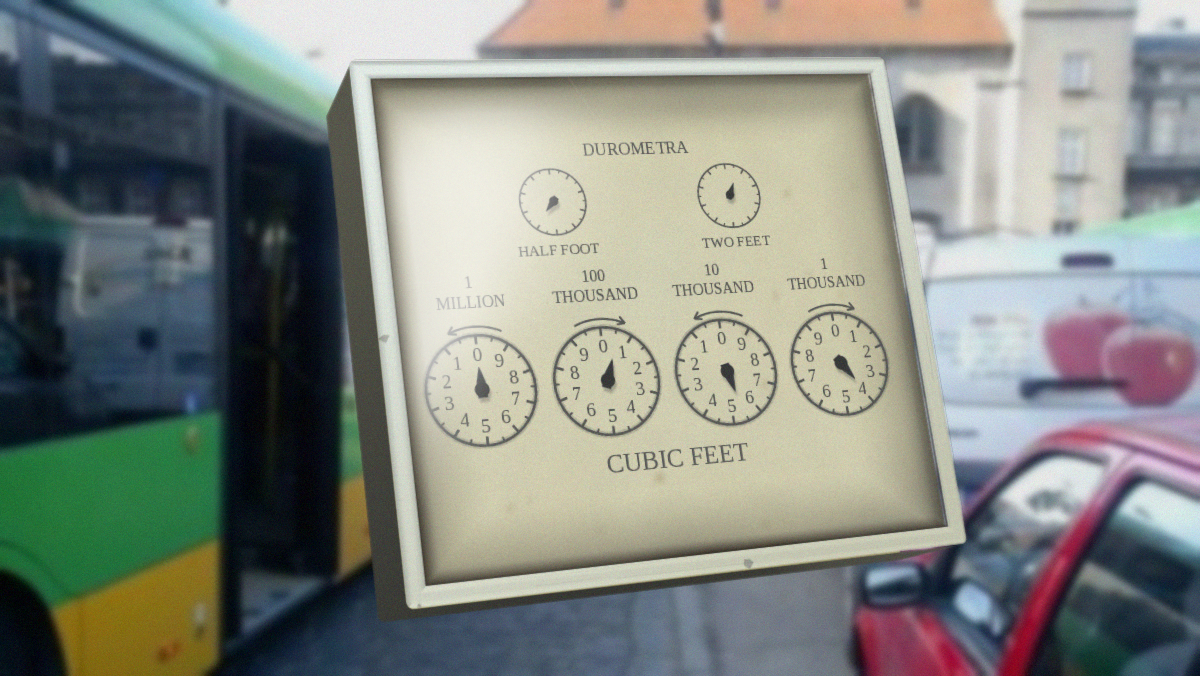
5400 ft³
